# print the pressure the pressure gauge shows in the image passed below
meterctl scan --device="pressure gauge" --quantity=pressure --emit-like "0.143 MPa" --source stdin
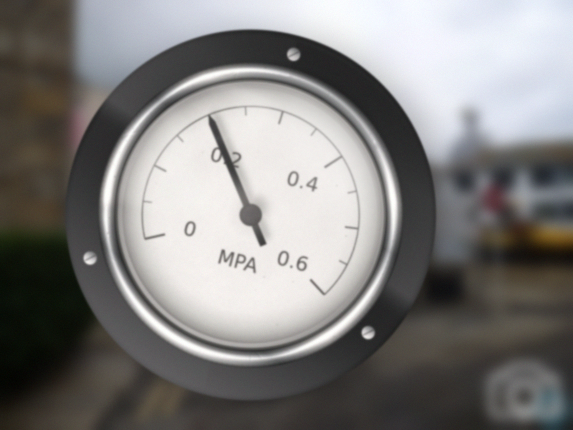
0.2 MPa
